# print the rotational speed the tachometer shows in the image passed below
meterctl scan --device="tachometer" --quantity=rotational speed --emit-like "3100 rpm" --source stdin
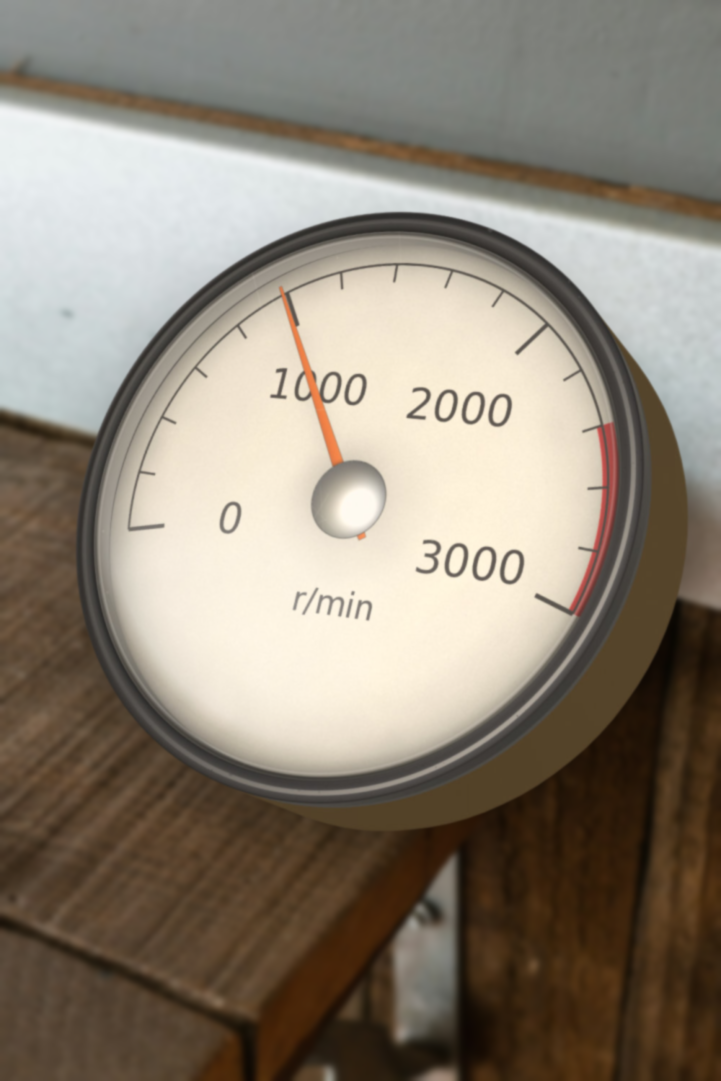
1000 rpm
